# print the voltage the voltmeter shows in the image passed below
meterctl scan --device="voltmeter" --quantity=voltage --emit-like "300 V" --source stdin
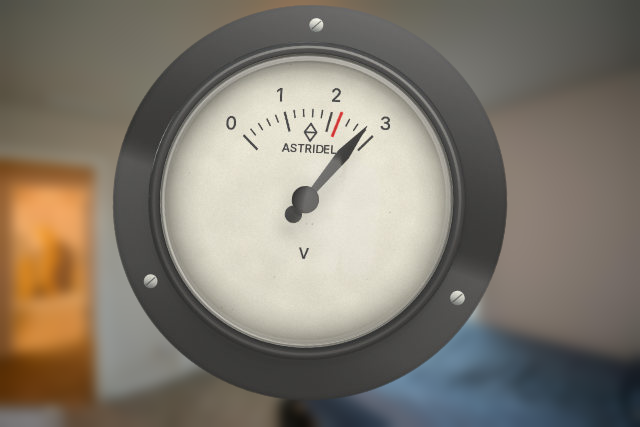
2.8 V
